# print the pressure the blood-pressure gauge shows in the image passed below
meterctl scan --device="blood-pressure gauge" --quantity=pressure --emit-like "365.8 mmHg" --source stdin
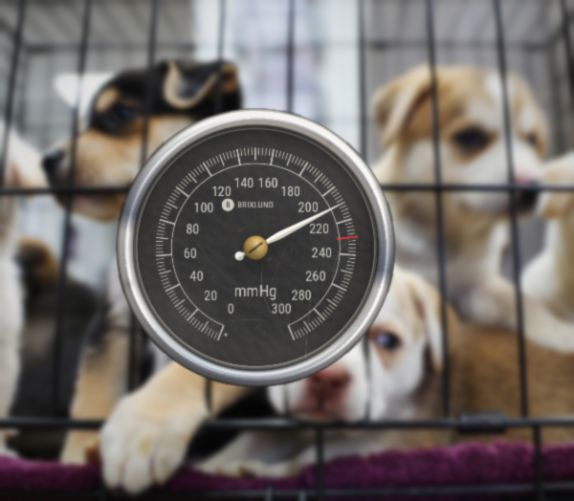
210 mmHg
